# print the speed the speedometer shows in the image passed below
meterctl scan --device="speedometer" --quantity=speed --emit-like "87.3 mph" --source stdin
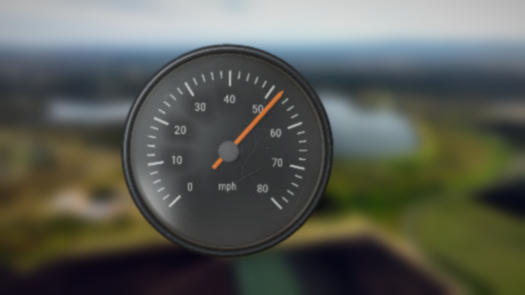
52 mph
